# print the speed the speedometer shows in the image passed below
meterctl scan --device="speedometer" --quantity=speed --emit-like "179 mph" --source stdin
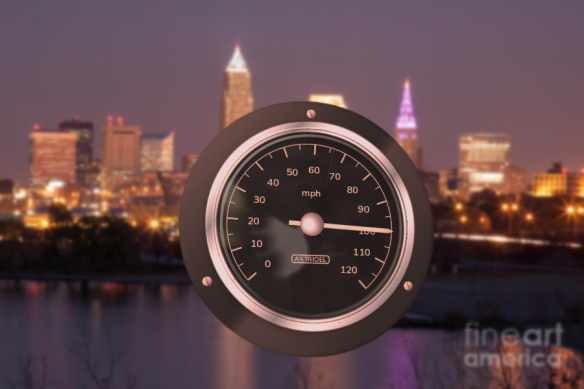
100 mph
